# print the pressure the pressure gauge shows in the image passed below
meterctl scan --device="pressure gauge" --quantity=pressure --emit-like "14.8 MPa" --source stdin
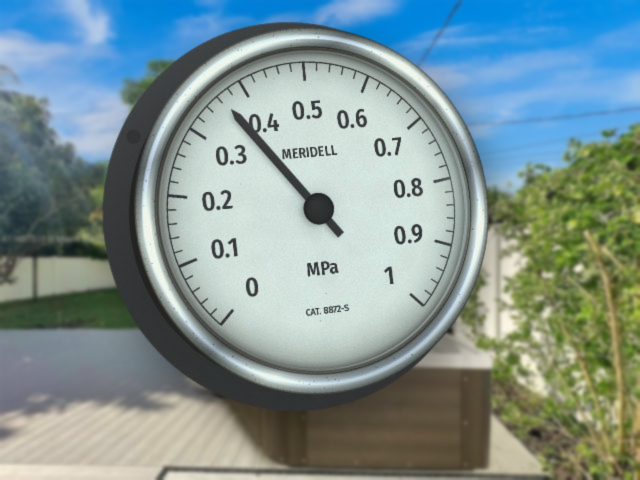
0.36 MPa
